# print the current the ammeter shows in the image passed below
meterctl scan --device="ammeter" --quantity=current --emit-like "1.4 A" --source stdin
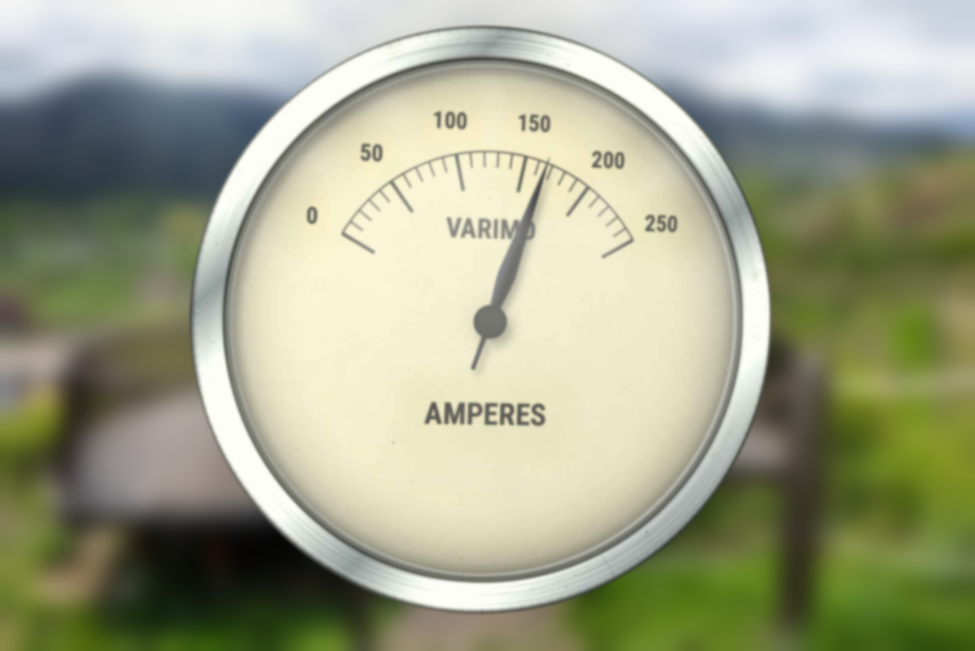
165 A
